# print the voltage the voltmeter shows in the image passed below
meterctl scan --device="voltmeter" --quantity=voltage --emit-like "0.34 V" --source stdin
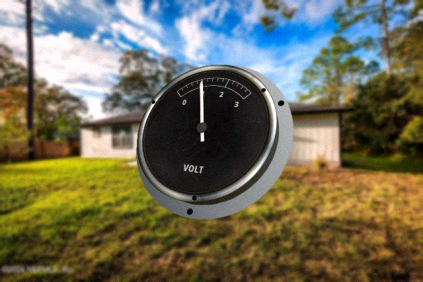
1 V
